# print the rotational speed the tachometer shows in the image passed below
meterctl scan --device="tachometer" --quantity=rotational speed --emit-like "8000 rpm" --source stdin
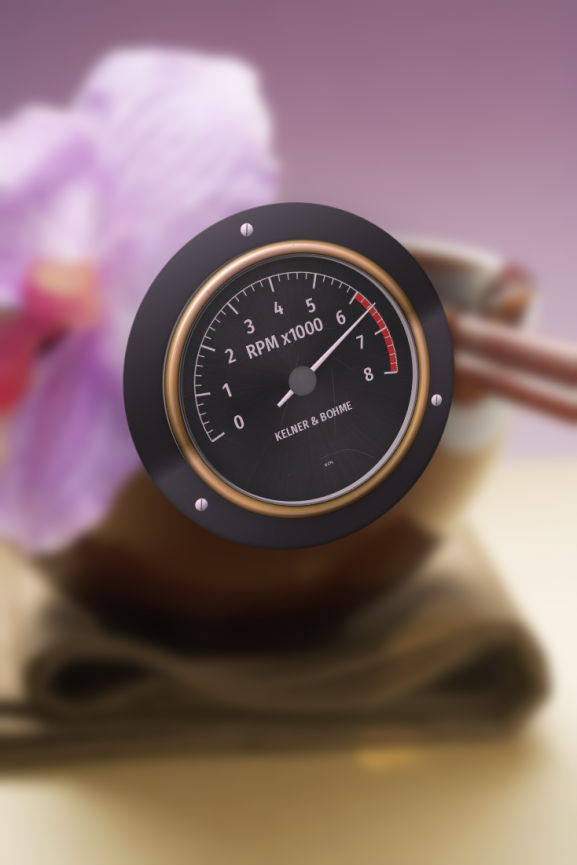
6400 rpm
